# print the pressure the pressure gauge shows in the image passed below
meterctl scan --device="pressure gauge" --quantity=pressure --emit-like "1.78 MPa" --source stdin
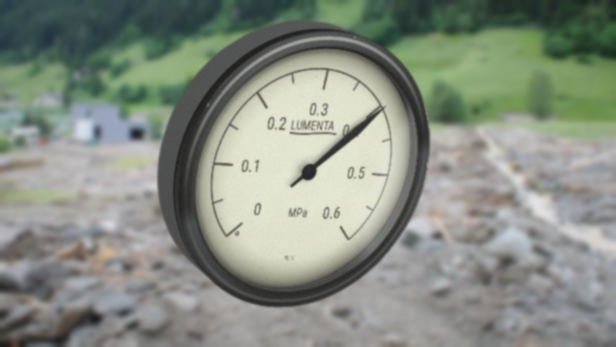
0.4 MPa
